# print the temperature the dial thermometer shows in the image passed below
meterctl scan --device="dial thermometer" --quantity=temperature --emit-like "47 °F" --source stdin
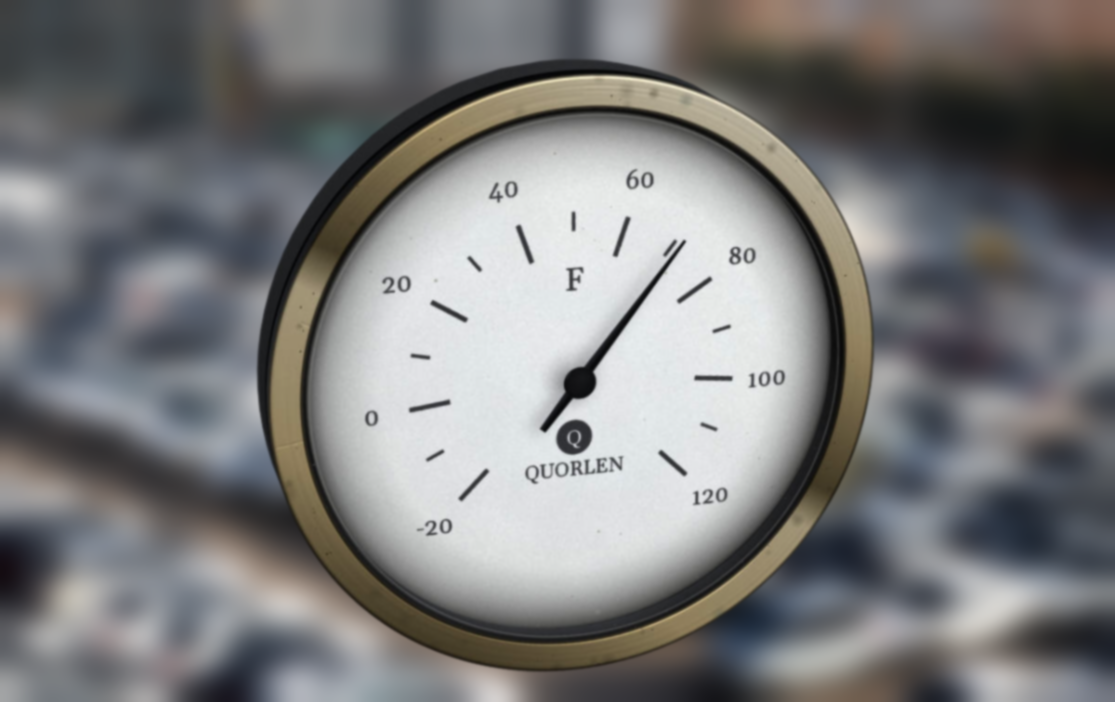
70 °F
